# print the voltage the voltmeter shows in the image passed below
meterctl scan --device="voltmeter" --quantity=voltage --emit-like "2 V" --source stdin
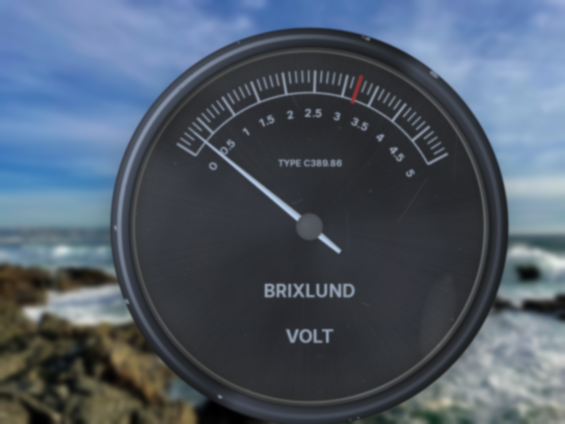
0.3 V
